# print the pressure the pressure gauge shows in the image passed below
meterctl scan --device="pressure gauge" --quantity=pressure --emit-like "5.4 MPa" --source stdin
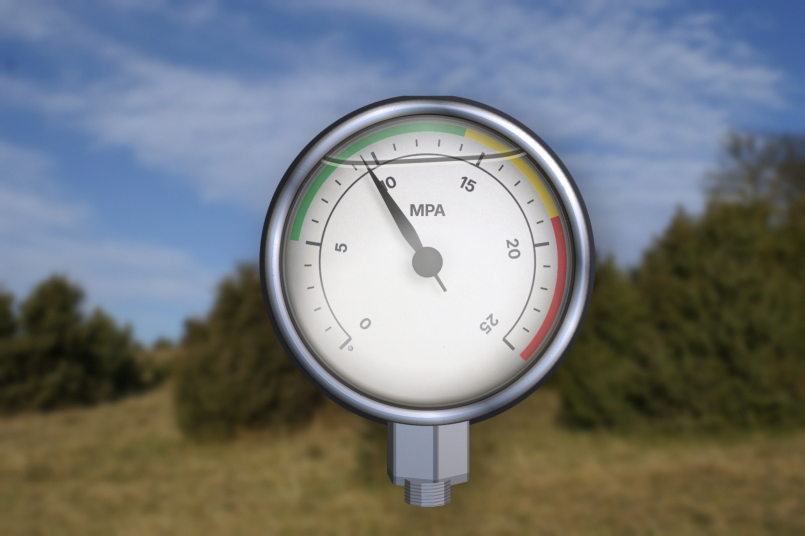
9.5 MPa
